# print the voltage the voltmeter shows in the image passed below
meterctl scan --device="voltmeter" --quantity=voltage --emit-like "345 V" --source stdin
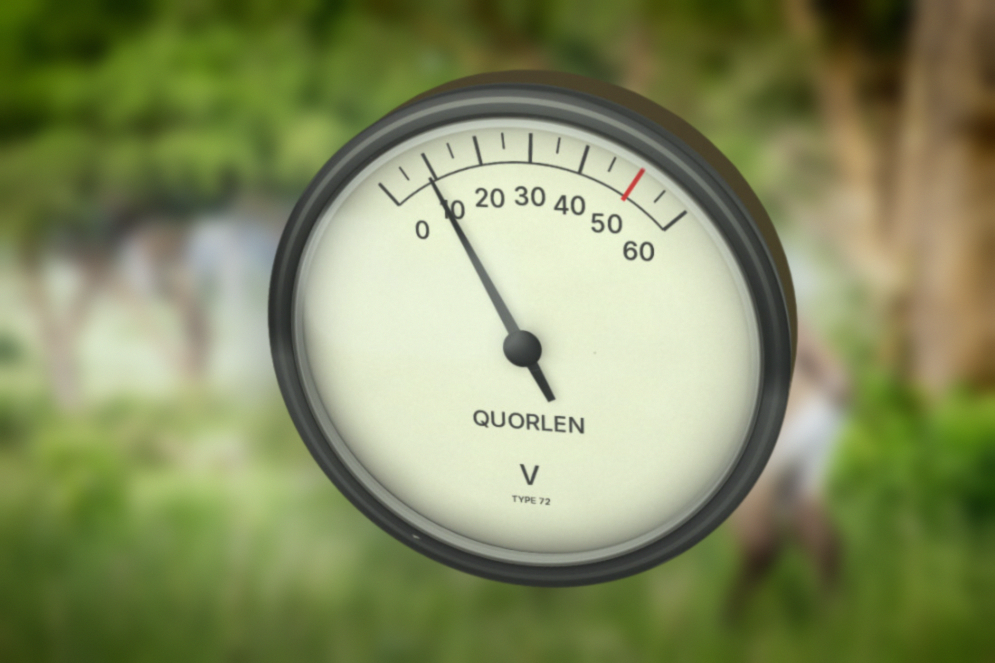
10 V
